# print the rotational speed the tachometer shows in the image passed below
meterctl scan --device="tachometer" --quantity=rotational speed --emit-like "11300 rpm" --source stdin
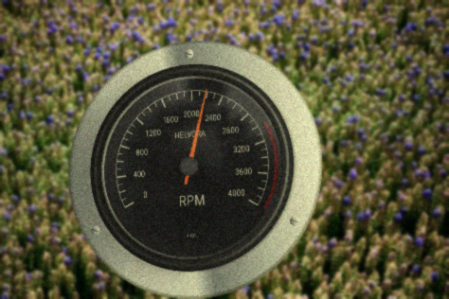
2200 rpm
